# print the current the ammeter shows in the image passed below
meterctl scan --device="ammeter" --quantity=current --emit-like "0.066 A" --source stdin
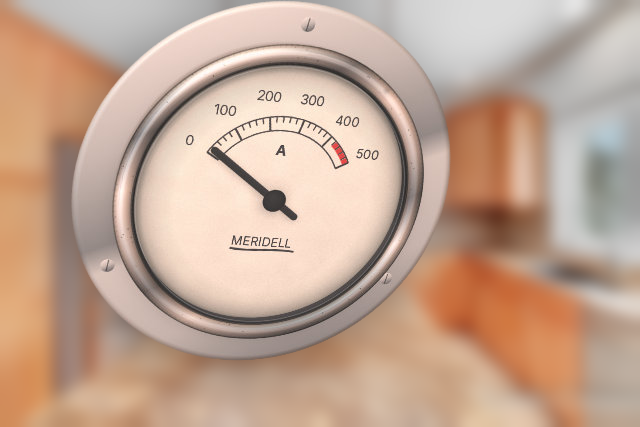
20 A
